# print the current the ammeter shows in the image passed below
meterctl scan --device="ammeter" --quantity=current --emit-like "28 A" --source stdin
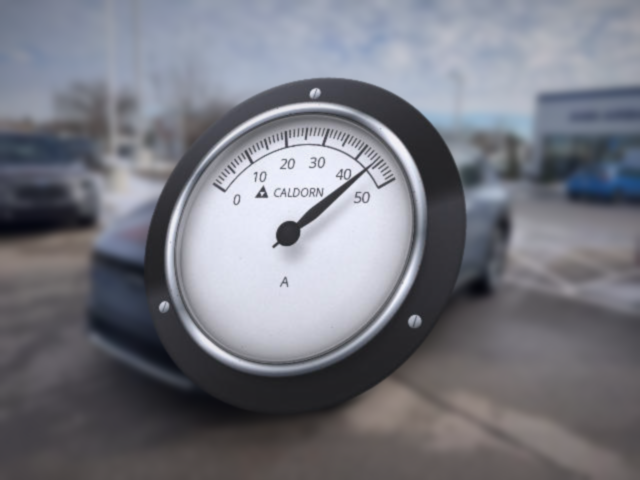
45 A
